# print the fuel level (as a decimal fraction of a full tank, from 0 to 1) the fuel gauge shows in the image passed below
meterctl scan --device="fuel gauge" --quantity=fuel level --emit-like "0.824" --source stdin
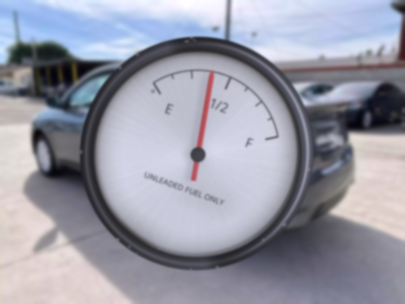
0.375
